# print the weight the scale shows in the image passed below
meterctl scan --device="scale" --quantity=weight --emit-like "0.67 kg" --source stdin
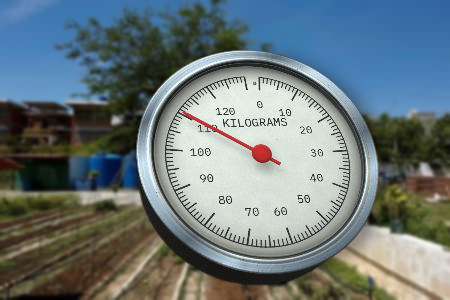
110 kg
